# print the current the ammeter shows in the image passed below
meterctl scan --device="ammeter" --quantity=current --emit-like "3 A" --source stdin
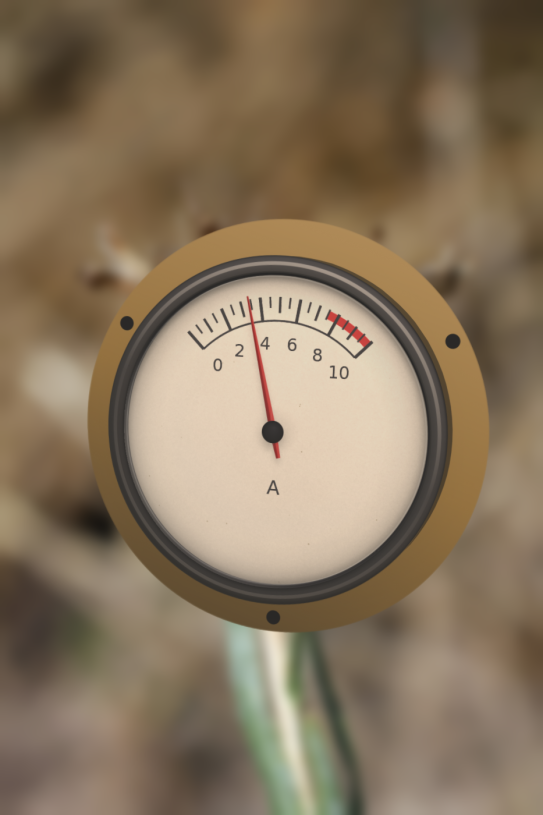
3.5 A
